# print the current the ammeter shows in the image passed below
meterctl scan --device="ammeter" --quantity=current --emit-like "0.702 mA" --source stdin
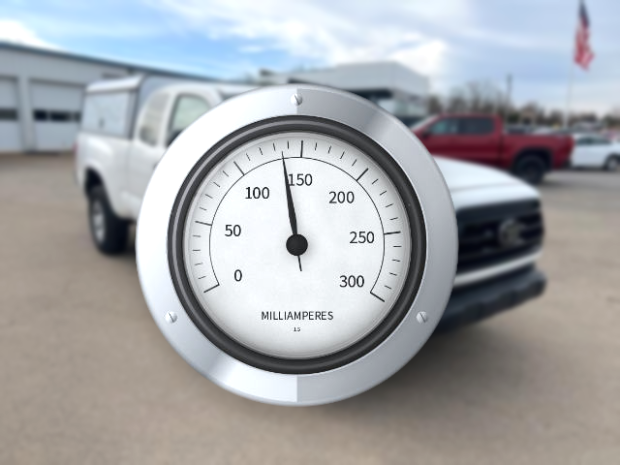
135 mA
